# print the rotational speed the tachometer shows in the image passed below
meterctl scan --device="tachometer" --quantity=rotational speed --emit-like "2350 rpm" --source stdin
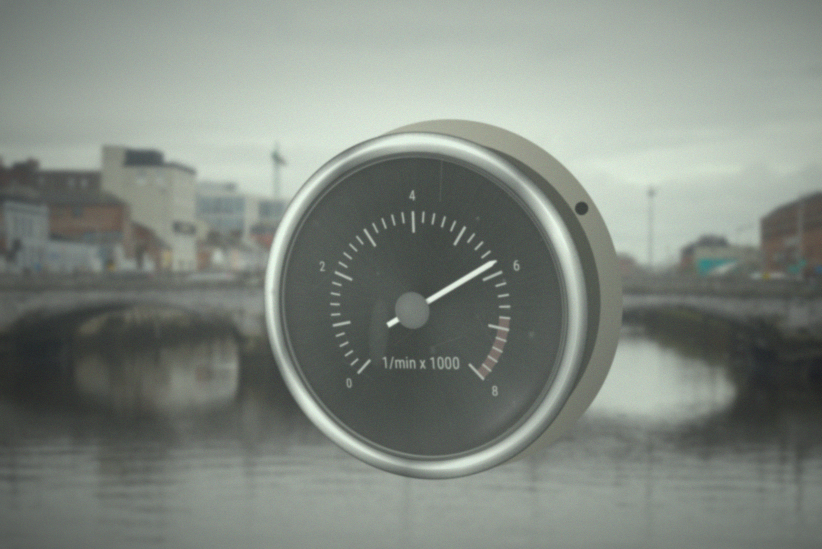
5800 rpm
